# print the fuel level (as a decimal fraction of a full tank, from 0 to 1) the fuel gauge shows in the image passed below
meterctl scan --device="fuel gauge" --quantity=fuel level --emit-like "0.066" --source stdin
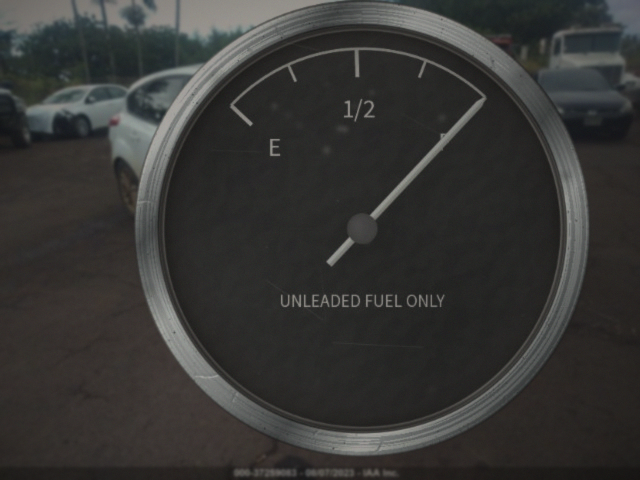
1
